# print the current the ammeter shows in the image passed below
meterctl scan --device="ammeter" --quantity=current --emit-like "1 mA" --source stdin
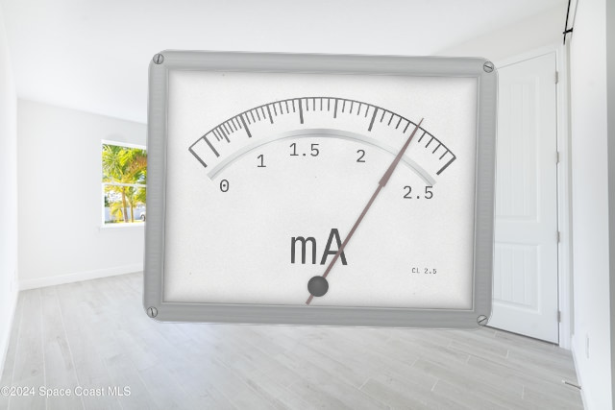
2.25 mA
